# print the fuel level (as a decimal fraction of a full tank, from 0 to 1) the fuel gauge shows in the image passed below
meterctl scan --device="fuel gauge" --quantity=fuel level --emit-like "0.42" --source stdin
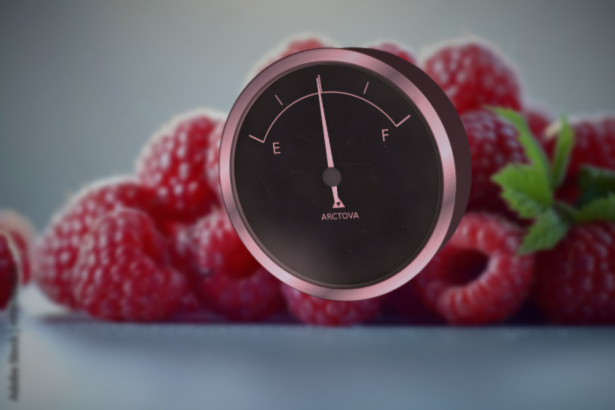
0.5
